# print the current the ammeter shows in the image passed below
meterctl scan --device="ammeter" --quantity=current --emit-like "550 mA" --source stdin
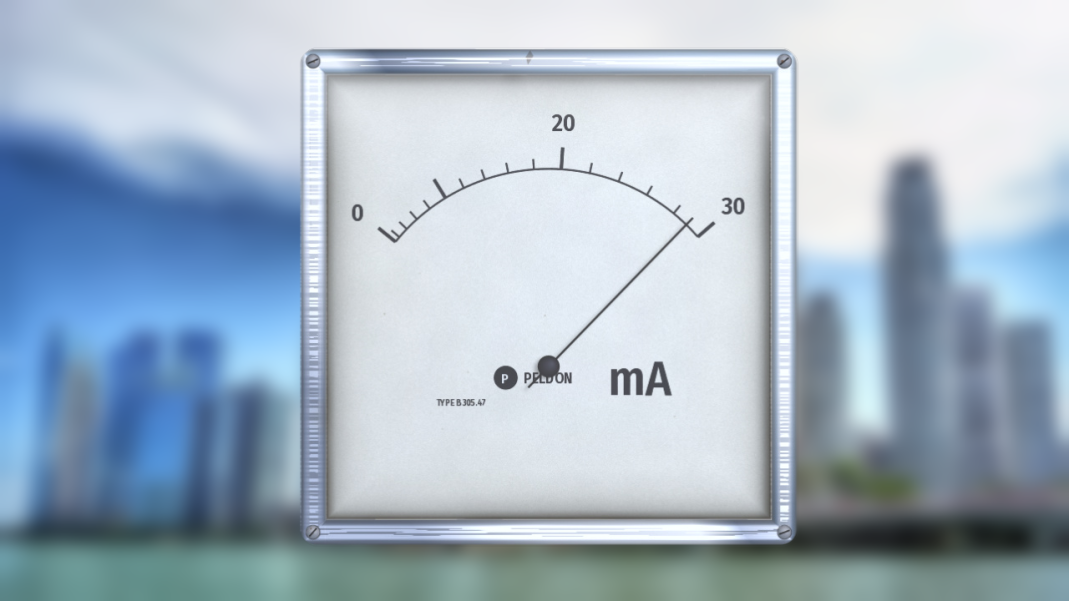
29 mA
